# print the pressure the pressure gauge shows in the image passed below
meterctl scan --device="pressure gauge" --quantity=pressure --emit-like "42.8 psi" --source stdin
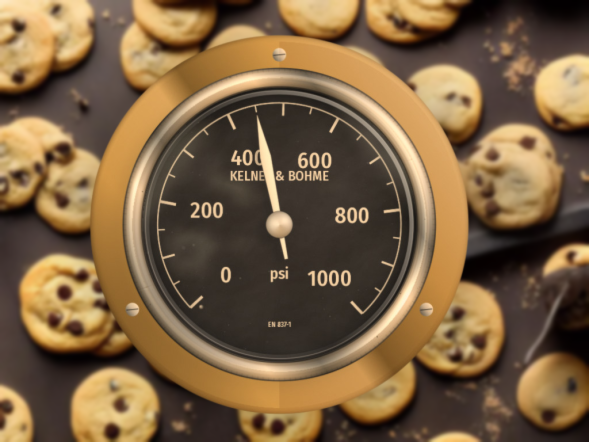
450 psi
